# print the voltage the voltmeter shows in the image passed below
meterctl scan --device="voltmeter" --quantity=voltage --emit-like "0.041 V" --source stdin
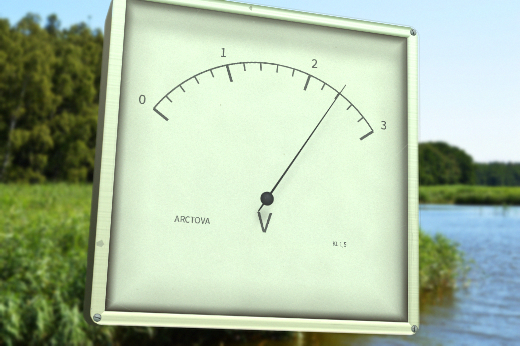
2.4 V
